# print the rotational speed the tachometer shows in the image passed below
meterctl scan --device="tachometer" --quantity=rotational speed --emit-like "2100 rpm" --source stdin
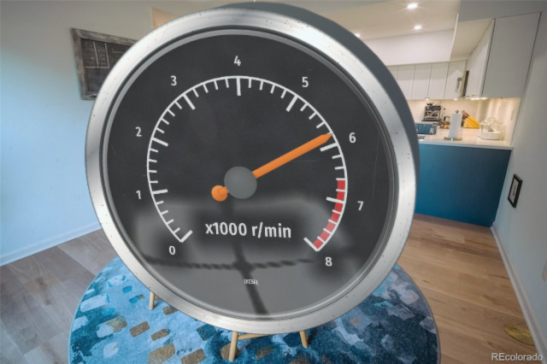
5800 rpm
